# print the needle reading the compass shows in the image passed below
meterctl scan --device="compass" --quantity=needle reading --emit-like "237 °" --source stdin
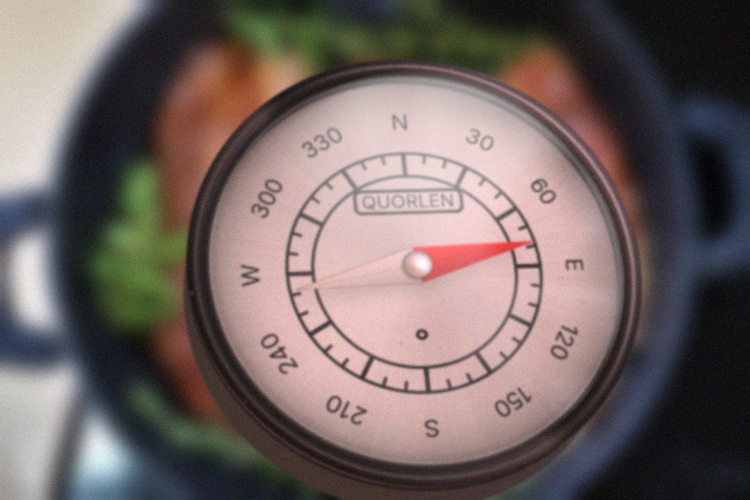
80 °
